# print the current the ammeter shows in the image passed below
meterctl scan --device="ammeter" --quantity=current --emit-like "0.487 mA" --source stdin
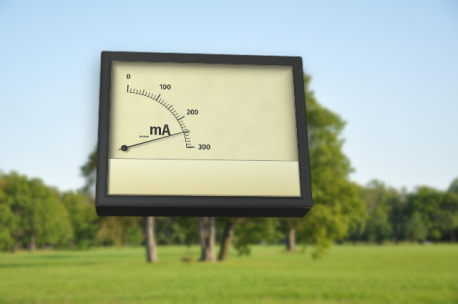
250 mA
